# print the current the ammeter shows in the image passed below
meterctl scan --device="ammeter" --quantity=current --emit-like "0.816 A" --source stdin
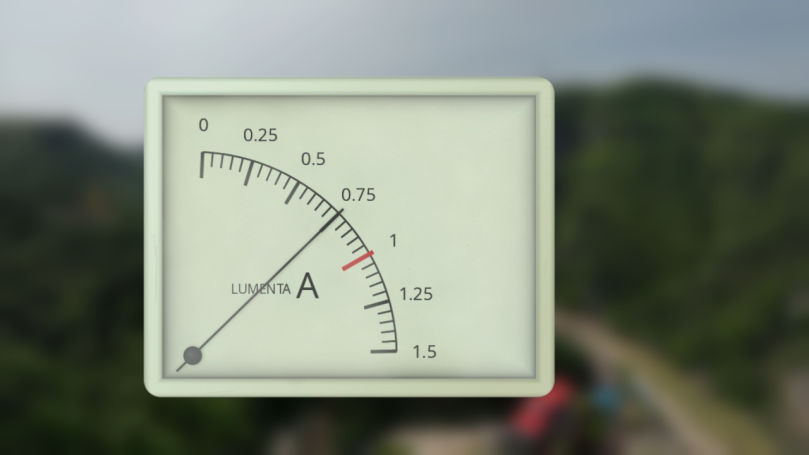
0.75 A
